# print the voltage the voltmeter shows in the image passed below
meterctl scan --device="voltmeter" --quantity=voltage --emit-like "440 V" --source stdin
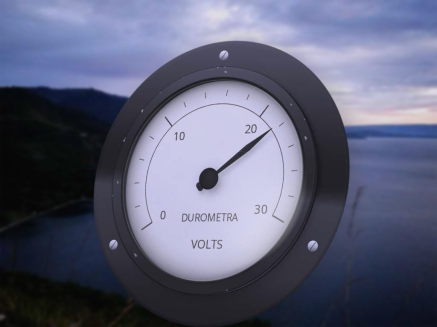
22 V
